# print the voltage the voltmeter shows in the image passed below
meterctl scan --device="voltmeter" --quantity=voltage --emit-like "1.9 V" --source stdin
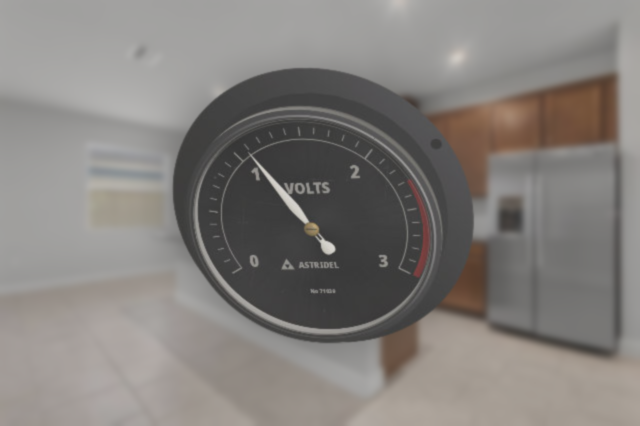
1.1 V
